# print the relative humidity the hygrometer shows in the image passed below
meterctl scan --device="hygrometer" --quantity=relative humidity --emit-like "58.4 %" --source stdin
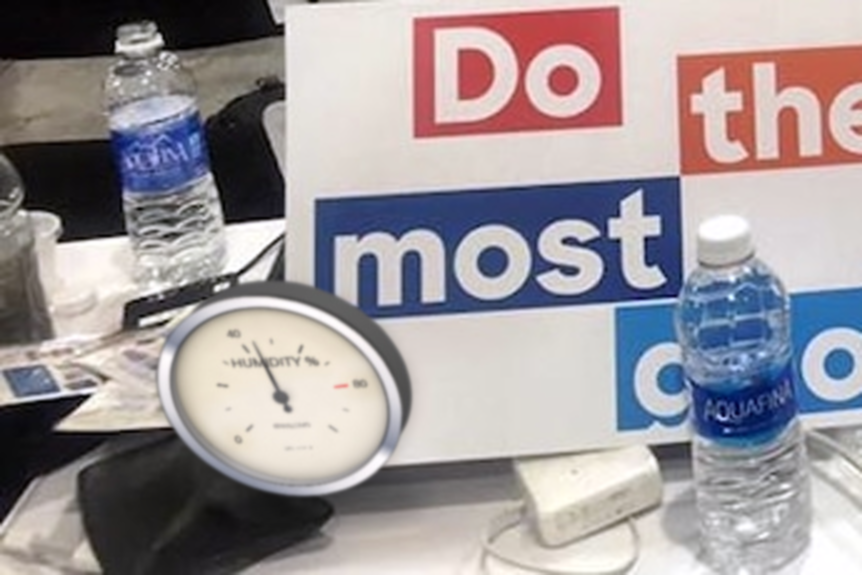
45 %
